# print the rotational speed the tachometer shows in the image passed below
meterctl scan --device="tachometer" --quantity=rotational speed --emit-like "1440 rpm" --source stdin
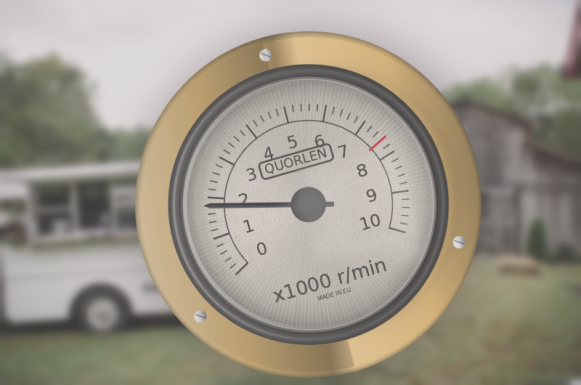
1800 rpm
